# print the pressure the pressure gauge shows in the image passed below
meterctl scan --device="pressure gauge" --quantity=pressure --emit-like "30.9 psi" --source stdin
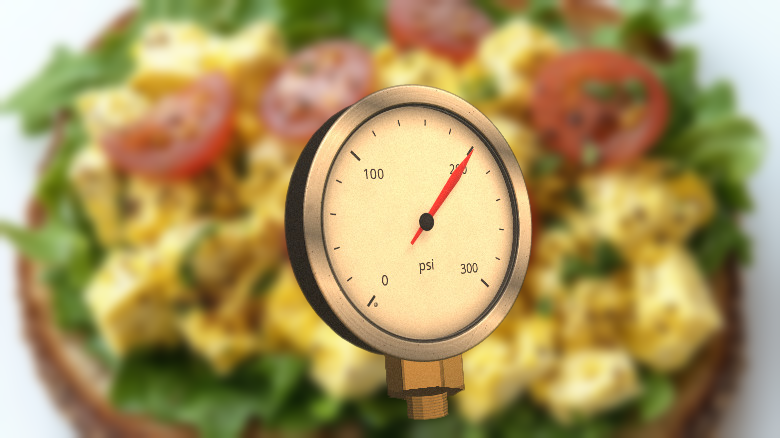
200 psi
